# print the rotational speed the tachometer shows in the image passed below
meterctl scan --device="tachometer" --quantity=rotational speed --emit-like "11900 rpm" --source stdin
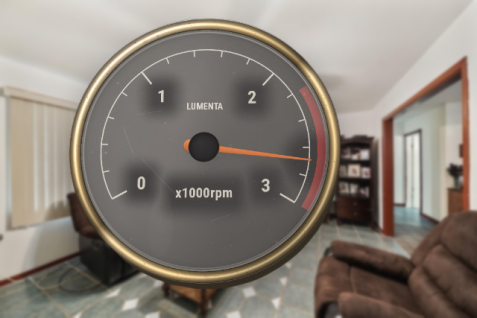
2700 rpm
